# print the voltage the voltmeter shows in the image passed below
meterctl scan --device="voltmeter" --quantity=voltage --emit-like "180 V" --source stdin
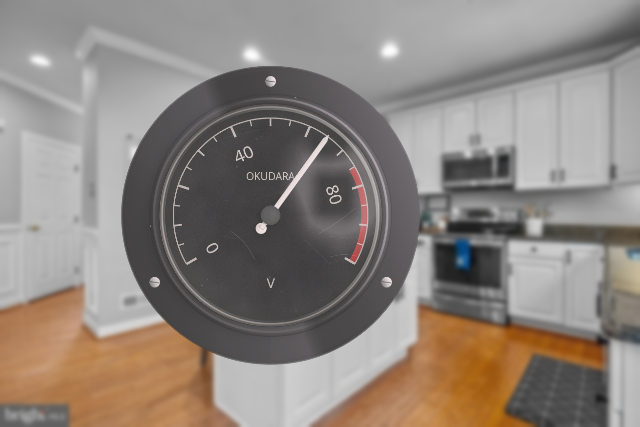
65 V
